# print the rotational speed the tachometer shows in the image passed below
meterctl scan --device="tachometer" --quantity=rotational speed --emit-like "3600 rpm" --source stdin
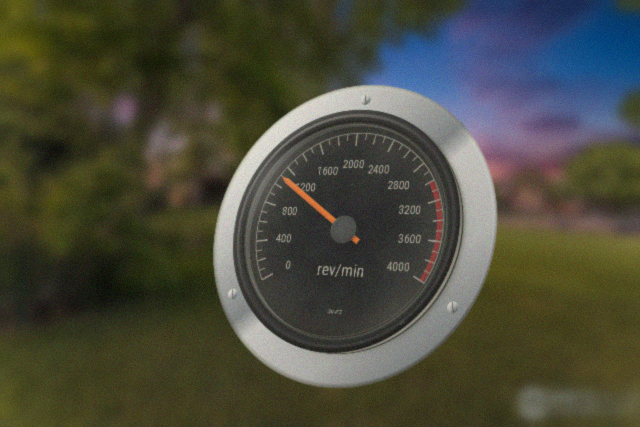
1100 rpm
